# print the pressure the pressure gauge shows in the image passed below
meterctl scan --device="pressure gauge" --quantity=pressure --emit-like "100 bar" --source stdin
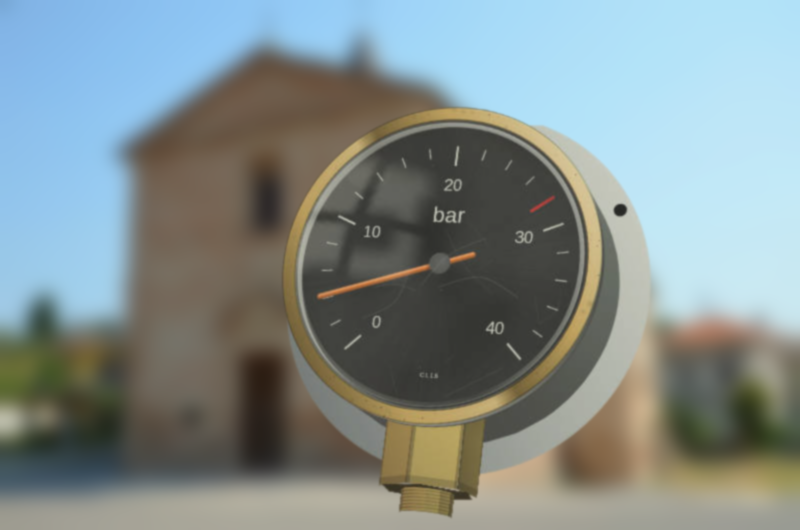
4 bar
